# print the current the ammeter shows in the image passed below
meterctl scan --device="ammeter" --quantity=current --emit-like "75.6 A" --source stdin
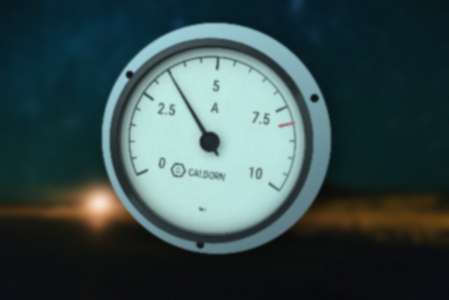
3.5 A
